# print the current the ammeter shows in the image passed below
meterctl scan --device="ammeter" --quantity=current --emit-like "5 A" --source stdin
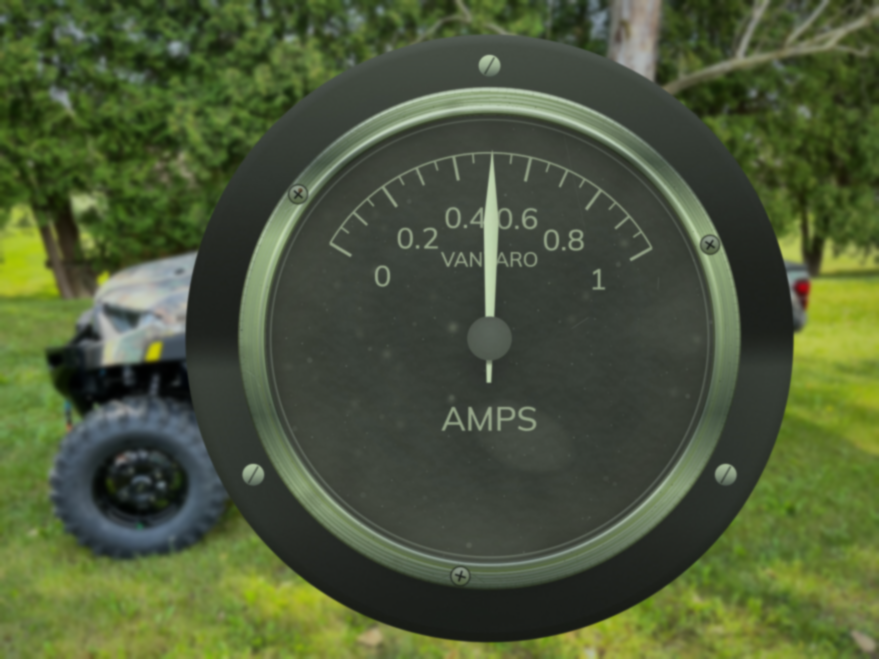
0.5 A
